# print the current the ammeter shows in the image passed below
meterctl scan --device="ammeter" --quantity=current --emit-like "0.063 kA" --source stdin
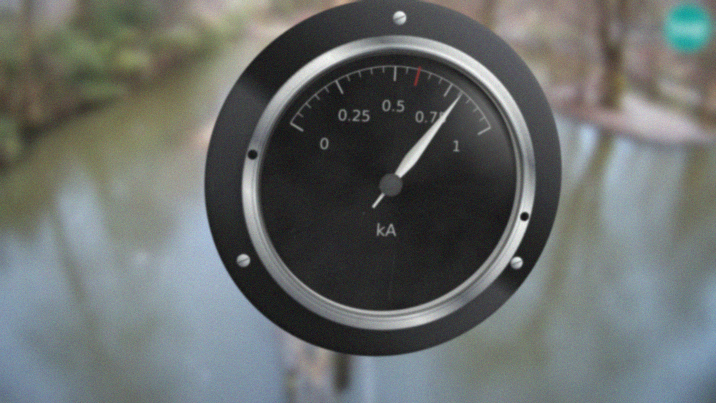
0.8 kA
